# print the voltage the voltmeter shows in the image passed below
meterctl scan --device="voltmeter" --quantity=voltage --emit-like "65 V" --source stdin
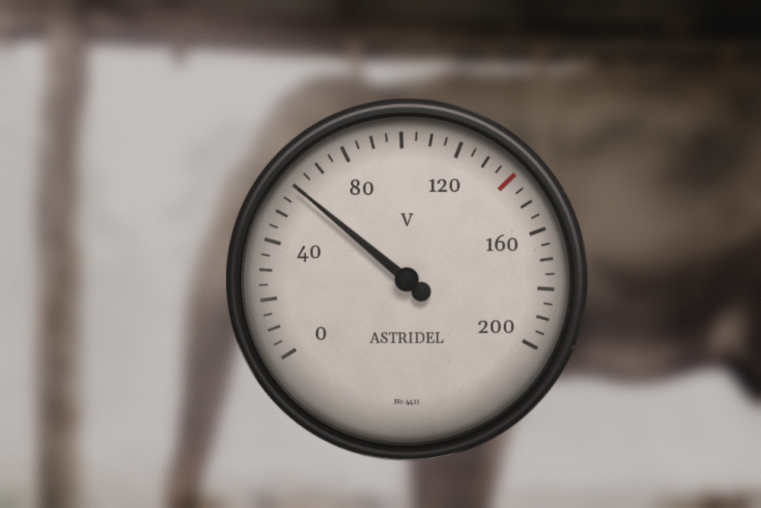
60 V
